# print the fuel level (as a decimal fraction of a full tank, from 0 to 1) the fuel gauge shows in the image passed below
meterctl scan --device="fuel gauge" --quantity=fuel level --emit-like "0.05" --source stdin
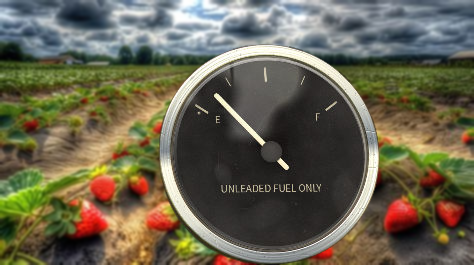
0.125
